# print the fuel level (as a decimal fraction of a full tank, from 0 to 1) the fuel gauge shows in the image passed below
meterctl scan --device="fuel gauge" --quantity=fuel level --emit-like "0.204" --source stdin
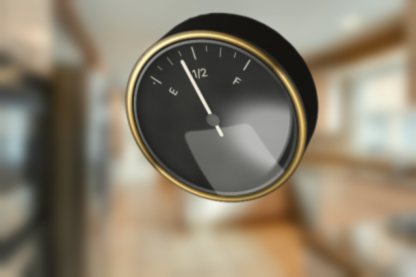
0.375
